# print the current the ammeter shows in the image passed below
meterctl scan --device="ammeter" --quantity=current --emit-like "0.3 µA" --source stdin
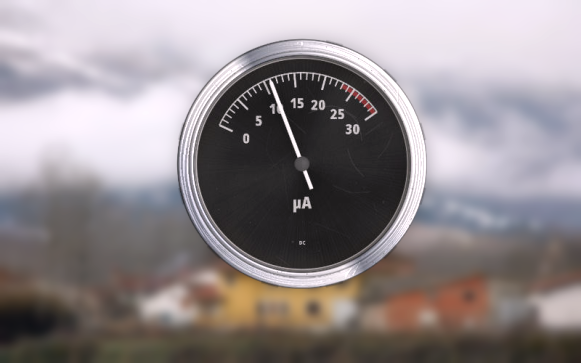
11 µA
